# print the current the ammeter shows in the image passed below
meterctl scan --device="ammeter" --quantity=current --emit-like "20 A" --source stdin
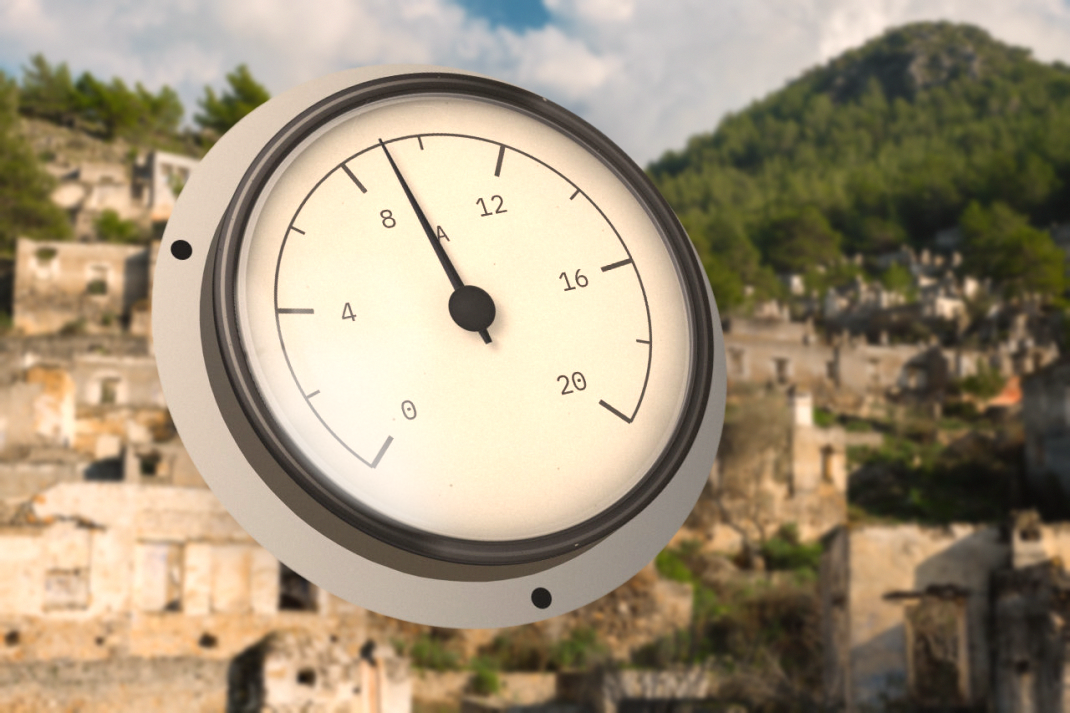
9 A
